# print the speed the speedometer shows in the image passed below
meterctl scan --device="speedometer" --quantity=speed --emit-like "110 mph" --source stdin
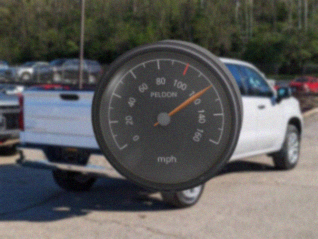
120 mph
